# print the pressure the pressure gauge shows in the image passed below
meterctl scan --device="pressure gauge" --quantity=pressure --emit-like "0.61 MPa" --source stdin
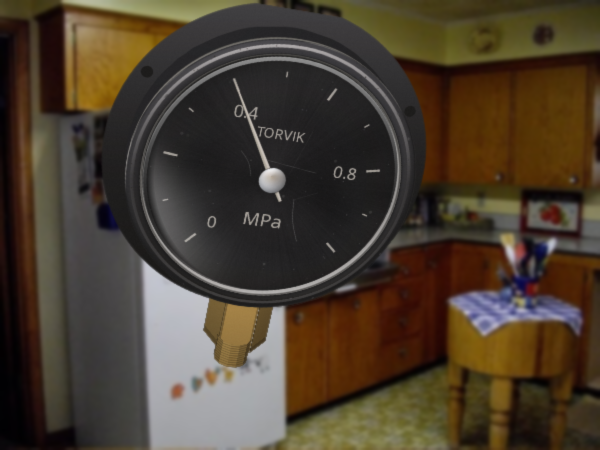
0.4 MPa
